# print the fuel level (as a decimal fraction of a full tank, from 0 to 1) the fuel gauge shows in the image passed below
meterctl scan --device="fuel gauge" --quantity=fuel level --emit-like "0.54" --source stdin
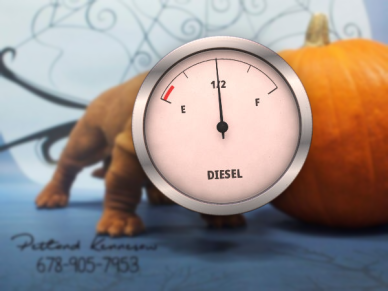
0.5
